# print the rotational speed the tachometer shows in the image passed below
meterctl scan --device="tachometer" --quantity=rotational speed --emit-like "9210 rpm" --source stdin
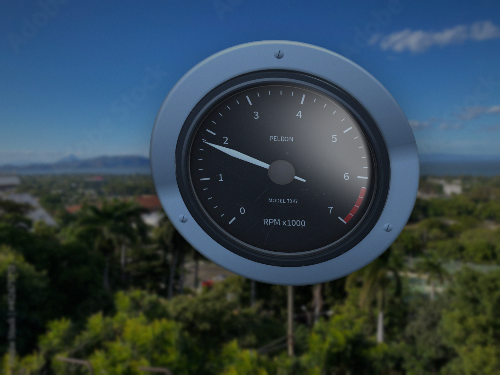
1800 rpm
